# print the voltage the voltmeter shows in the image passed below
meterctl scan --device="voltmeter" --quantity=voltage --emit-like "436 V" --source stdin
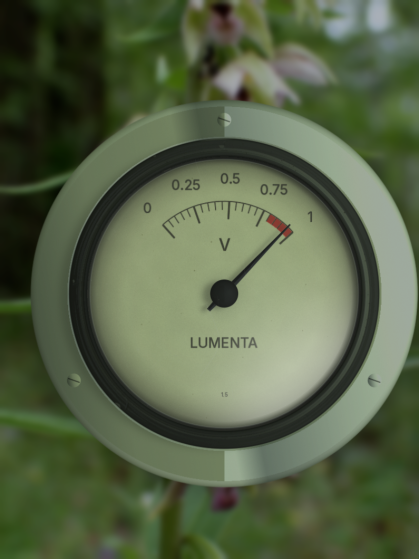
0.95 V
